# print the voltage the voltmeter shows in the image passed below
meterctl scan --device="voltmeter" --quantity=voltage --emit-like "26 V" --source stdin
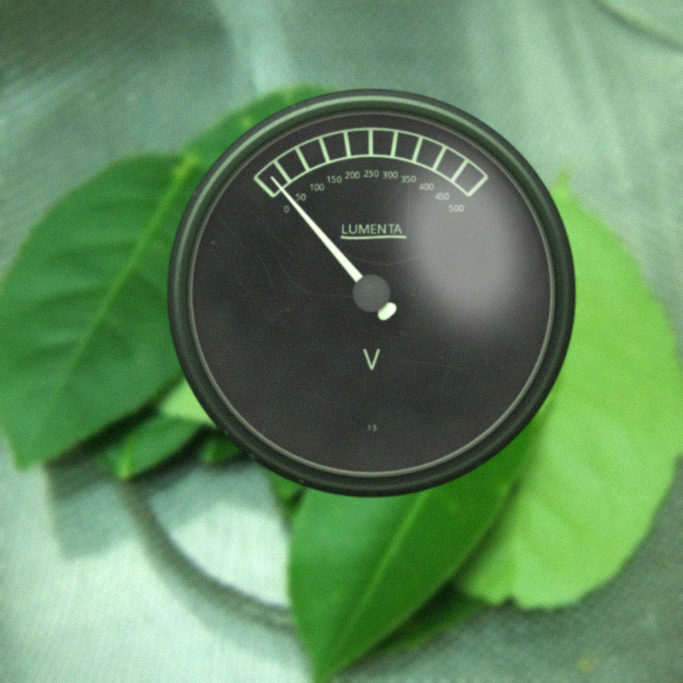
25 V
